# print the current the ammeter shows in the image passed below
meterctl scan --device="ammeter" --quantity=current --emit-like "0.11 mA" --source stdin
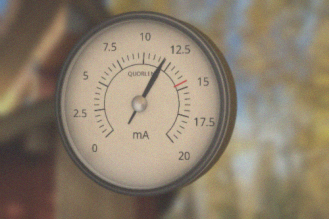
12 mA
